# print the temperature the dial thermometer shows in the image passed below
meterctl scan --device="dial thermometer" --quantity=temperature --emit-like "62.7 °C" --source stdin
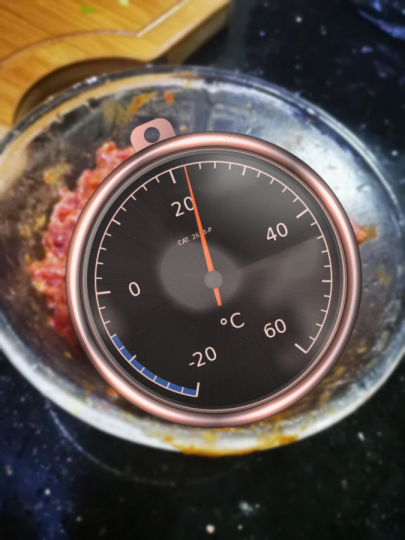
22 °C
